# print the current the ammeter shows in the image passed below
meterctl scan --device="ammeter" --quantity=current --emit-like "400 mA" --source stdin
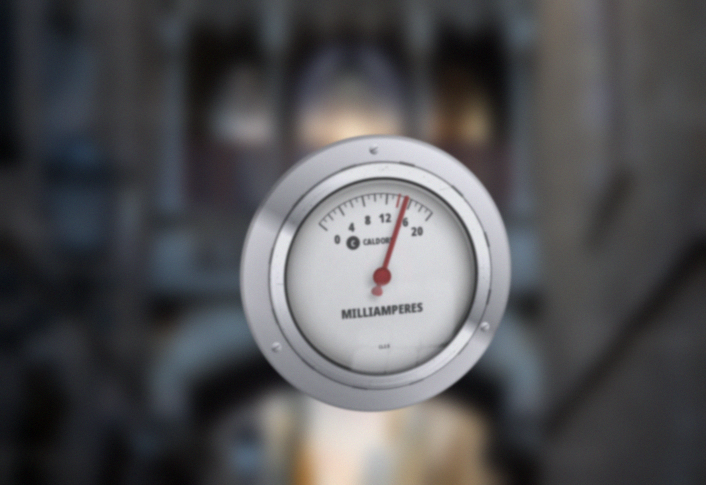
15 mA
